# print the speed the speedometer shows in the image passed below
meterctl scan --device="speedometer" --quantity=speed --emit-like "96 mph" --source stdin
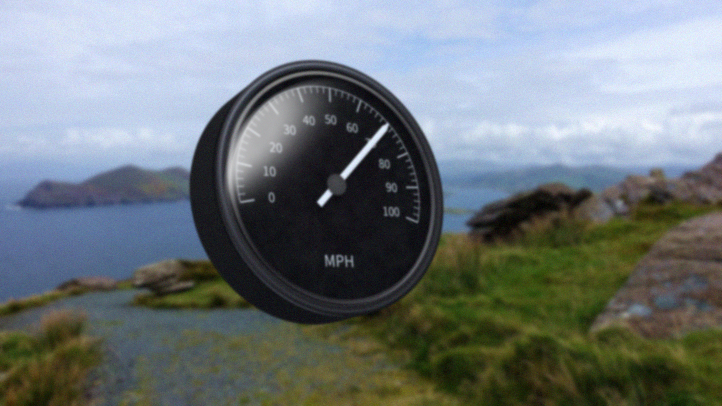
70 mph
